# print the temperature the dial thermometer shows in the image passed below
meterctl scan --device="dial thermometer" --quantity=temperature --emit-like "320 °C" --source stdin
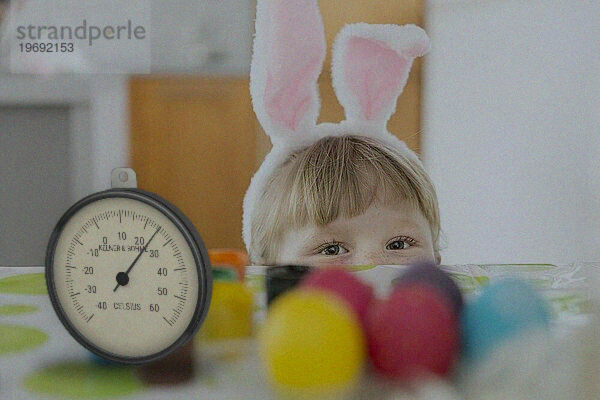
25 °C
